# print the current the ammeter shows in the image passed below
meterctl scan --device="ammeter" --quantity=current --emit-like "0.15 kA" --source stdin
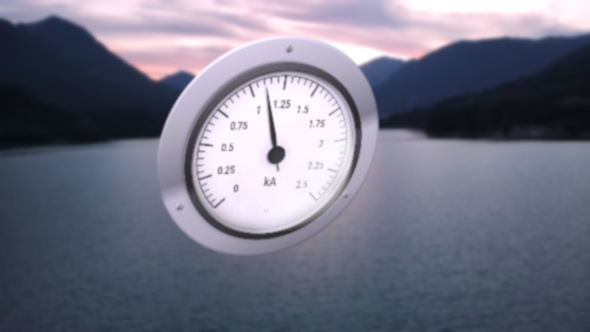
1.1 kA
